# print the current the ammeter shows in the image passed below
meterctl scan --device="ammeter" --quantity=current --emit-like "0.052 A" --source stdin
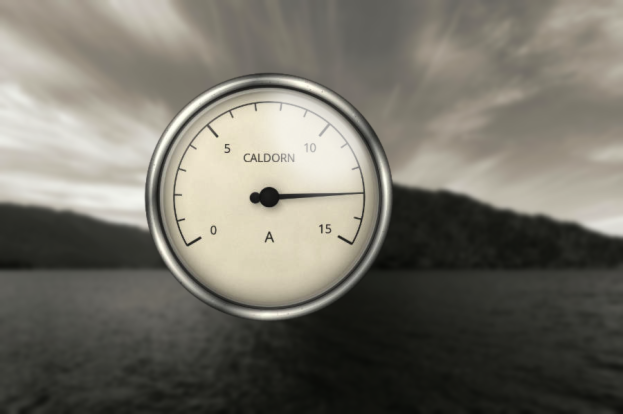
13 A
